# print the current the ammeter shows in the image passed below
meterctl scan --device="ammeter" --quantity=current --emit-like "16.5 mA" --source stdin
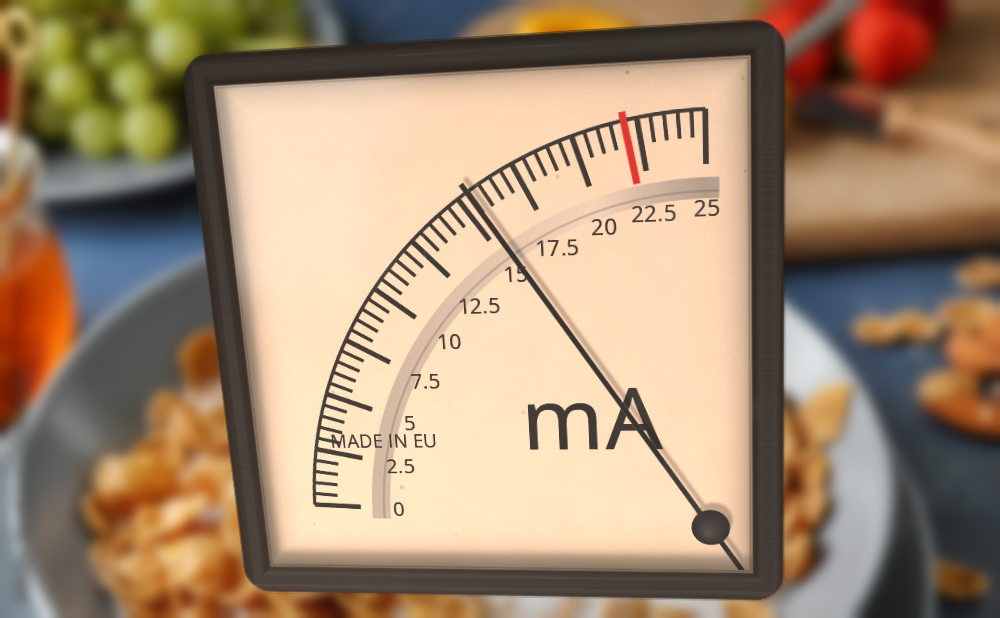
15.5 mA
